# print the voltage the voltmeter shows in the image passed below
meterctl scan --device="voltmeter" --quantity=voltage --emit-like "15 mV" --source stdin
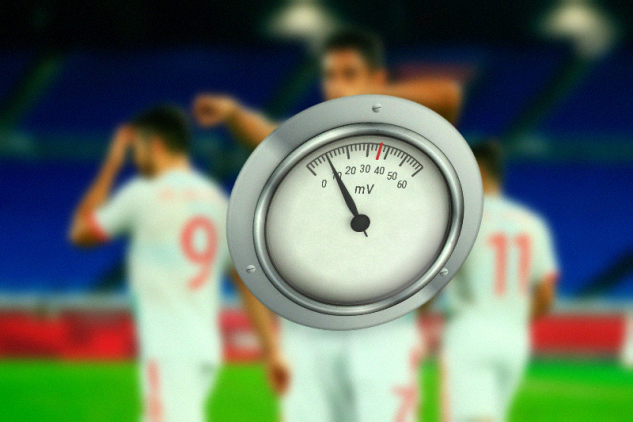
10 mV
